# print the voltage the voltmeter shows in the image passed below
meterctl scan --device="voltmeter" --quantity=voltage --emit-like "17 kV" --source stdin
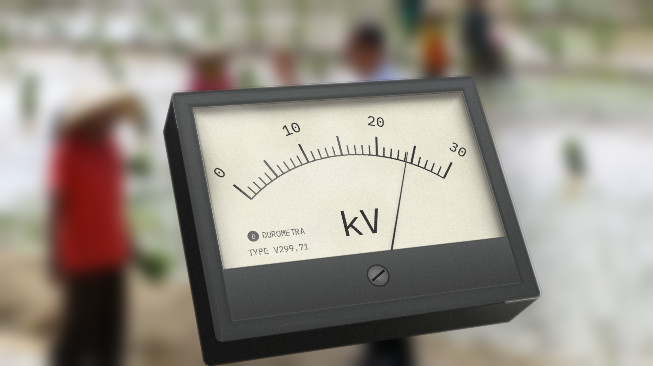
24 kV
